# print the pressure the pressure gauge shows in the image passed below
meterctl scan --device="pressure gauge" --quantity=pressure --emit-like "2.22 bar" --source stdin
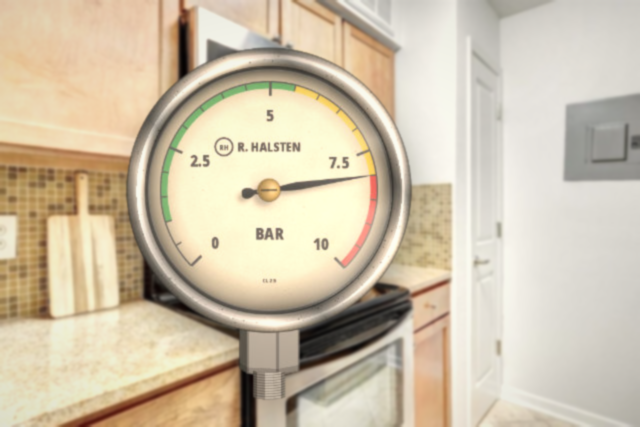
8 bar
